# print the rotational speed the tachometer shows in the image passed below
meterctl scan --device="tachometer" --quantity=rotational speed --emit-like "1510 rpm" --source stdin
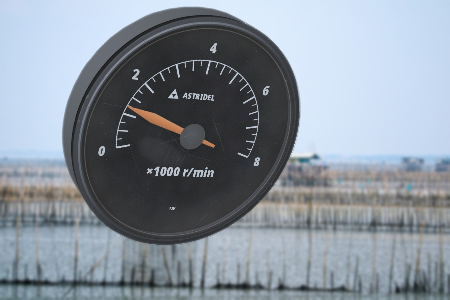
1250 rpm
